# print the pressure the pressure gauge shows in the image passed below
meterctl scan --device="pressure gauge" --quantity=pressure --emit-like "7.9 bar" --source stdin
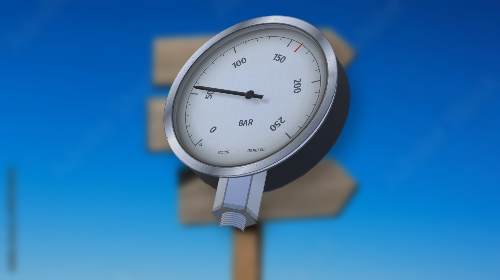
55 bar
